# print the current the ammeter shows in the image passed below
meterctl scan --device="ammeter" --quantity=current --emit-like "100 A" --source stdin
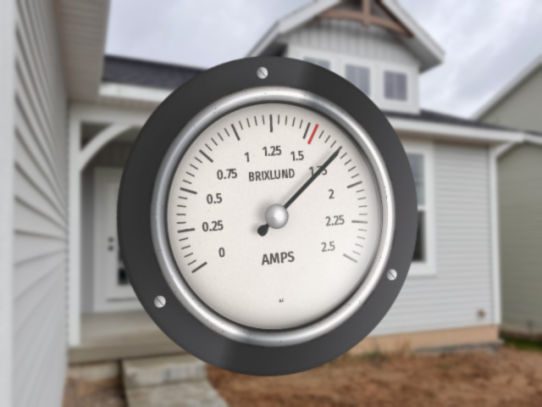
1.75 A
